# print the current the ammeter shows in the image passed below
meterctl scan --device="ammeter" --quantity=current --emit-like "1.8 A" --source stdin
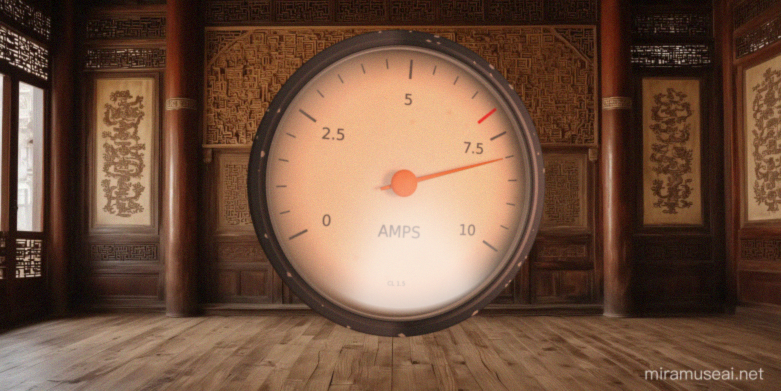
8 A
